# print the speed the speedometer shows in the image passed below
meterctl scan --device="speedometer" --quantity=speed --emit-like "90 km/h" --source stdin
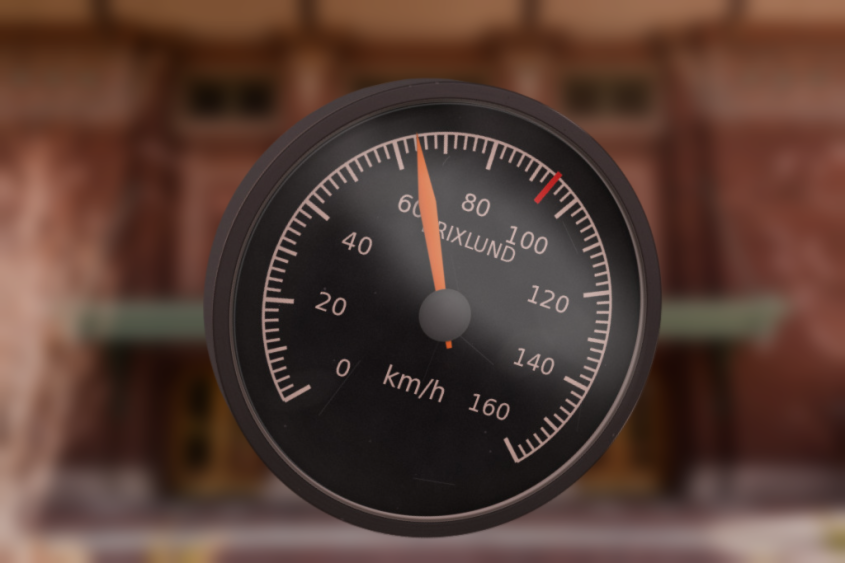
64 km/h
